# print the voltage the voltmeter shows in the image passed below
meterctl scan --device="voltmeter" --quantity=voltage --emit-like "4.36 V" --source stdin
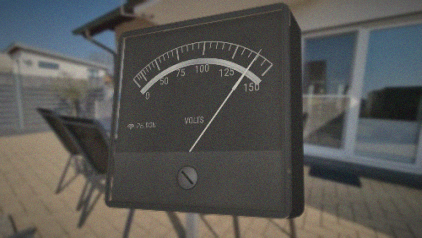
140 V
